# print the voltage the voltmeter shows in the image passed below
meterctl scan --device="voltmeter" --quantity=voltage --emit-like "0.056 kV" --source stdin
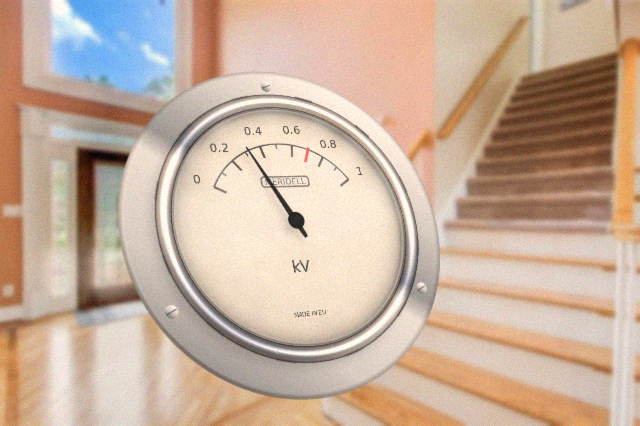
0.3 kV
